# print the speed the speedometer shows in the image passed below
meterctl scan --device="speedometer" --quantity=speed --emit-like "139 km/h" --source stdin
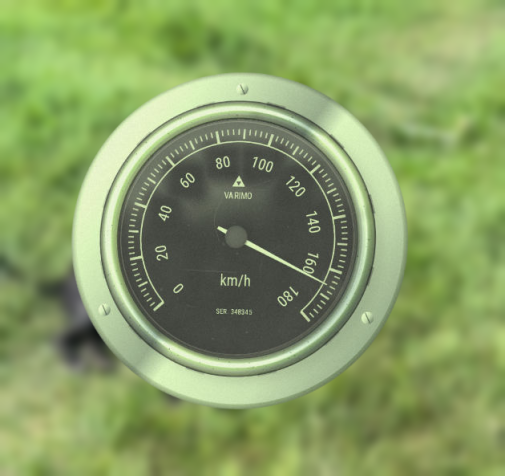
166 km/h
